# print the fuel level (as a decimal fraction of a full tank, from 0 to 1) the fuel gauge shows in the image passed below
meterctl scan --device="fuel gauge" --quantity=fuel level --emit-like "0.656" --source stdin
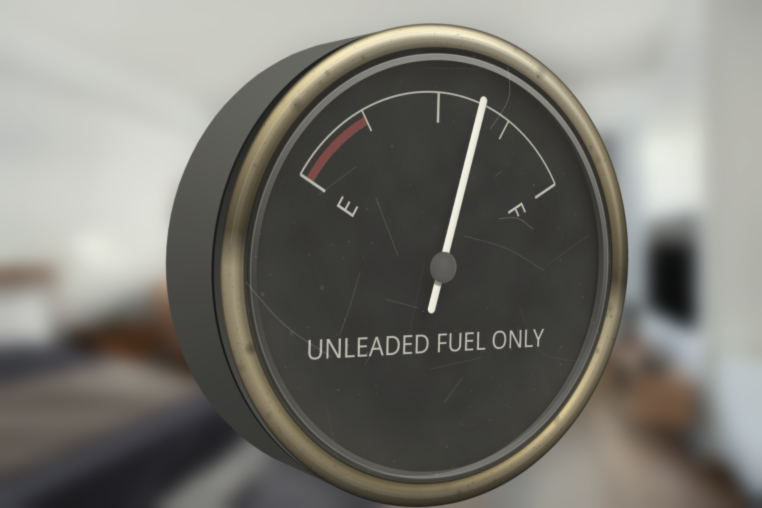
0.625
